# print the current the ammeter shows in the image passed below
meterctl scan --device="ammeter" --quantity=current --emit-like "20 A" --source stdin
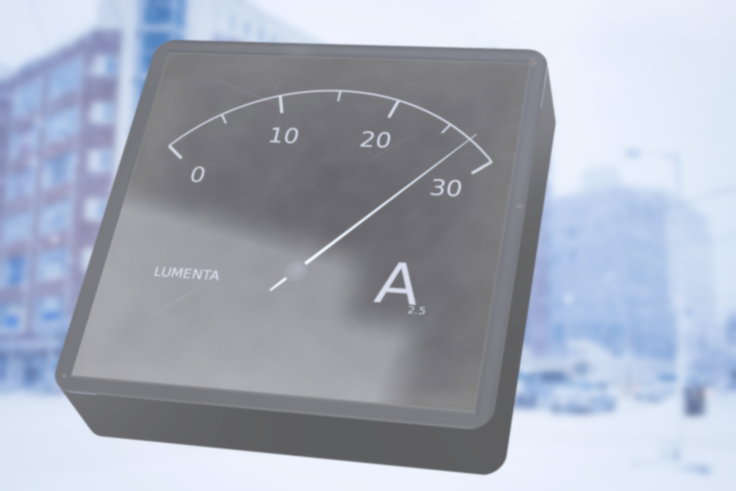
27.5 A
